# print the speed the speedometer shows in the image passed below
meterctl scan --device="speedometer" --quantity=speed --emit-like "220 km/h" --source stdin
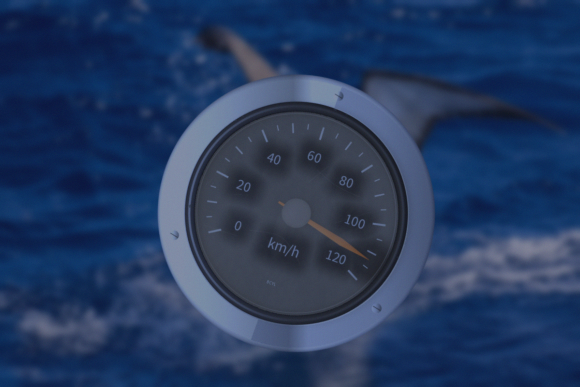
112.5 km/h
